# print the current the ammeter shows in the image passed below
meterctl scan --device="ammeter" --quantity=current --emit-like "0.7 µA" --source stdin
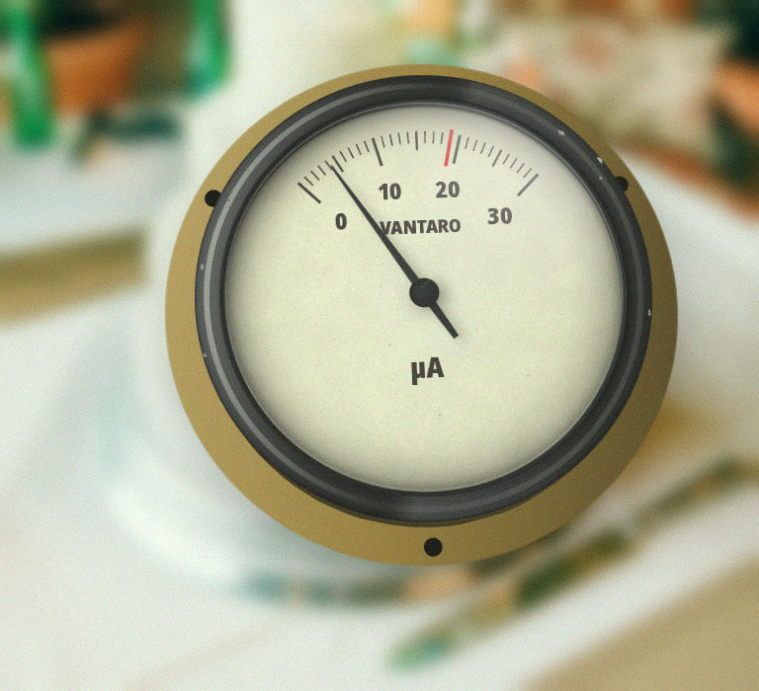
4 µA
